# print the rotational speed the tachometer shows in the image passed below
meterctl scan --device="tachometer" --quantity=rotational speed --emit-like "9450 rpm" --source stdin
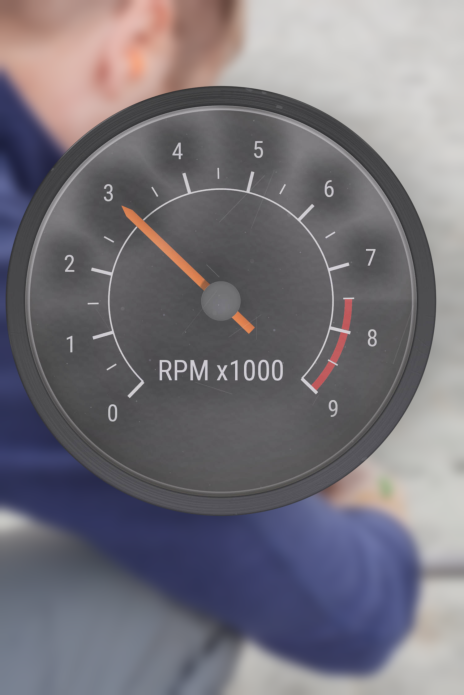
3000 rpm
